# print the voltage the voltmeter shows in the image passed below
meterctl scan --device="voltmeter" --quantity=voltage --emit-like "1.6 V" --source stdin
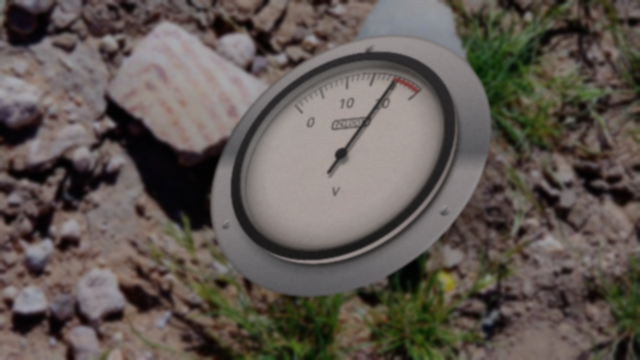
20 V
